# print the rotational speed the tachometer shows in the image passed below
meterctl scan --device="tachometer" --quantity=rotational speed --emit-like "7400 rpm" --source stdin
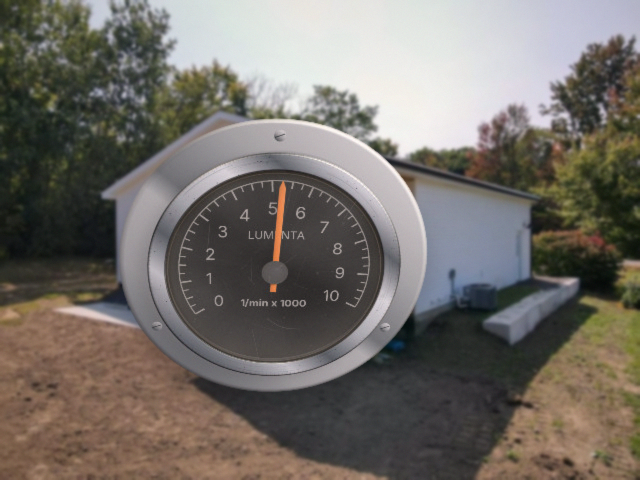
5250 rpm
